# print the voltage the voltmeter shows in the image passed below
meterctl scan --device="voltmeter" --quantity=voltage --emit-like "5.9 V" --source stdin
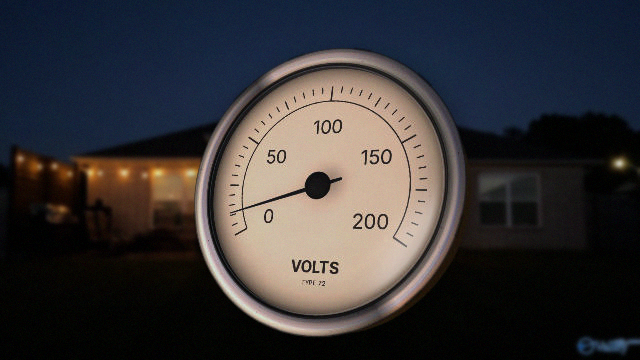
10 V
